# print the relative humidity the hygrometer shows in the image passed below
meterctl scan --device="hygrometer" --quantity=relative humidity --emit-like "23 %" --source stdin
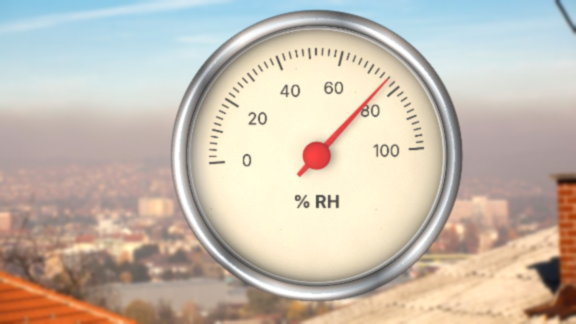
76 %
